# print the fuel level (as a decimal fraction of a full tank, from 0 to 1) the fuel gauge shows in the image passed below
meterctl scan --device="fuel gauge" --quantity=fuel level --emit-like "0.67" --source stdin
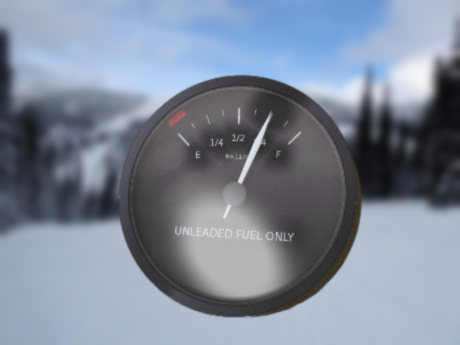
0.75
